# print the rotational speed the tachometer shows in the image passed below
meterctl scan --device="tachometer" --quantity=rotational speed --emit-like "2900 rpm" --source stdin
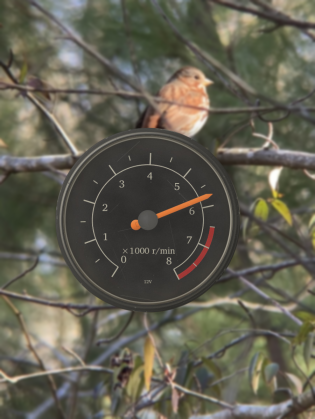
5750 rpm
